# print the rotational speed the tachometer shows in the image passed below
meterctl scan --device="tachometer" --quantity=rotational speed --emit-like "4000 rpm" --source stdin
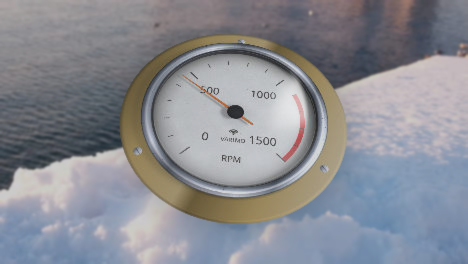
450 rpm
